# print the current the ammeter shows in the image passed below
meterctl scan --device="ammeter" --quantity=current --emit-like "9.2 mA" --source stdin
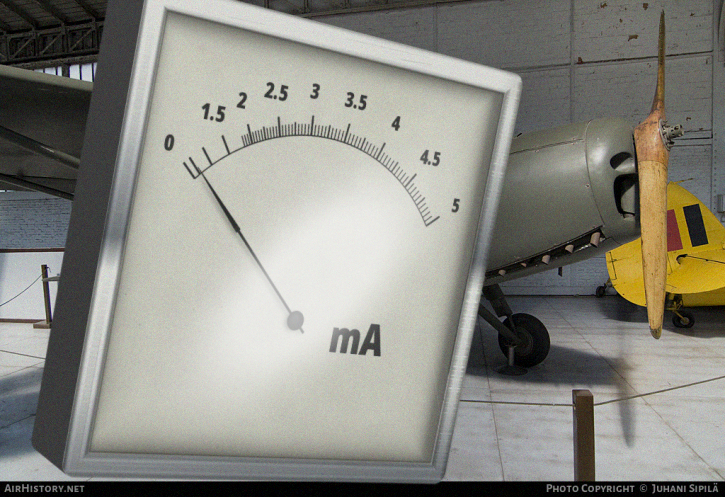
0.5 mA
